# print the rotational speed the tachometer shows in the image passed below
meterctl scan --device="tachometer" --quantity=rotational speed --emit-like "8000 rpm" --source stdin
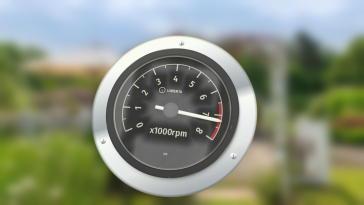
7250 rpm
